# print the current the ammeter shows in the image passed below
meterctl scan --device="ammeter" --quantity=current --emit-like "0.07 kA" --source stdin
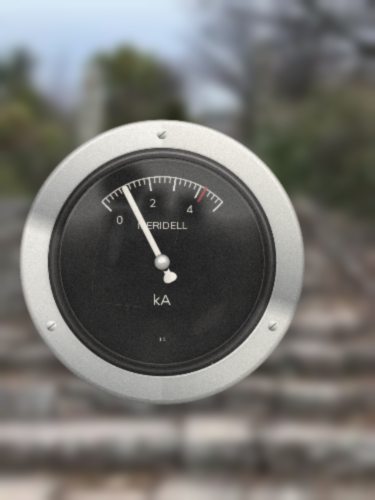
1 kA
